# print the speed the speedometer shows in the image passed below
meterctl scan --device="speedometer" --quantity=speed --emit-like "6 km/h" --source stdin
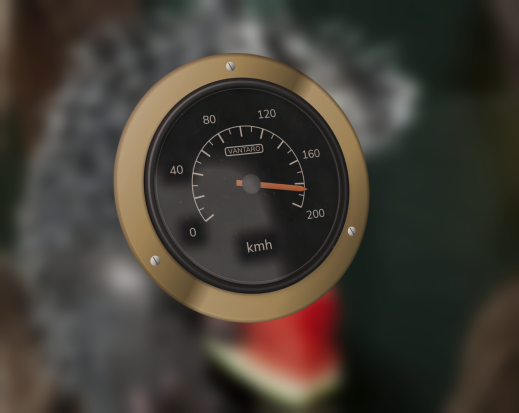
185 km/h
